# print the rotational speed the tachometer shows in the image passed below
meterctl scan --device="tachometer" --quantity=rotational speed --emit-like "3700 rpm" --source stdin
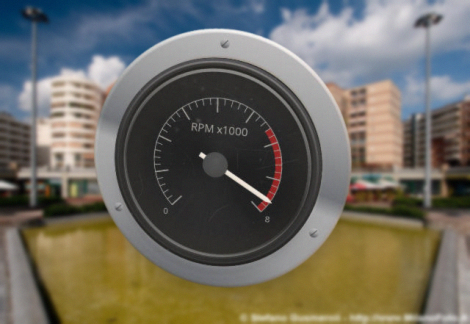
7600 rpm
